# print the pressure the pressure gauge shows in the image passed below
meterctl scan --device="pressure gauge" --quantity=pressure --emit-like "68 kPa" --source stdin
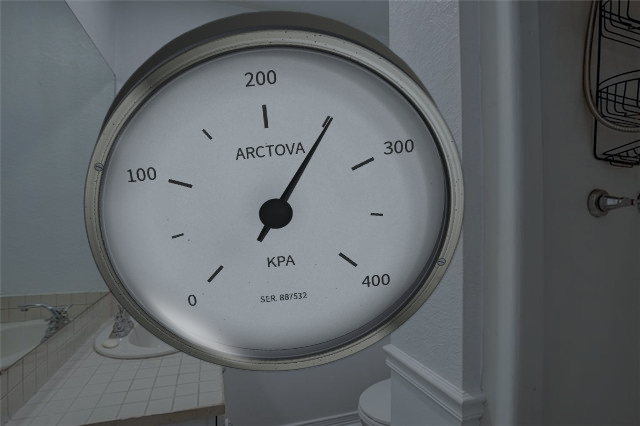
250 kPa
